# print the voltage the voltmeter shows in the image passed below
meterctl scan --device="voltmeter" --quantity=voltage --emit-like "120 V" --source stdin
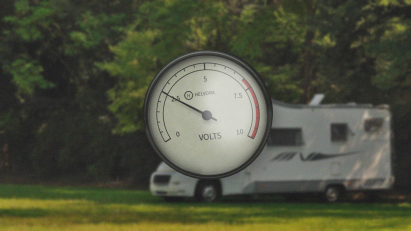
2.5 V
